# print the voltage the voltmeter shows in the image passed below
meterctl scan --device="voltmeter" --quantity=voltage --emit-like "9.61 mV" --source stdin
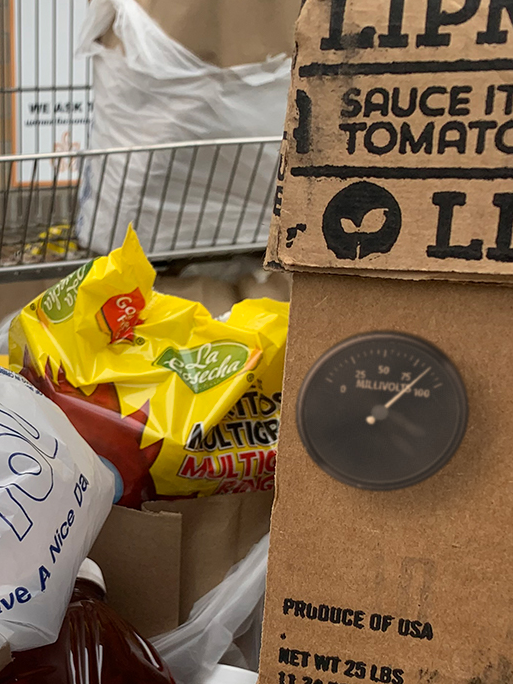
85 mV
